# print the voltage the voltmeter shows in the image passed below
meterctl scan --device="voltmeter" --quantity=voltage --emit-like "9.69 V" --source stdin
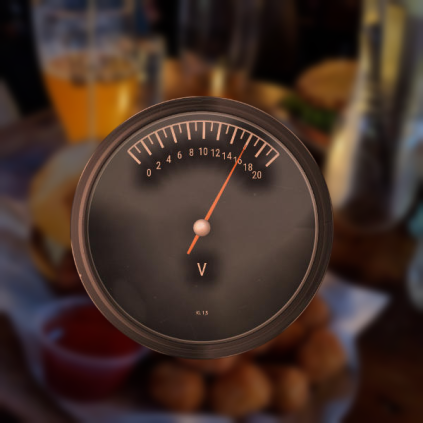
16 V
